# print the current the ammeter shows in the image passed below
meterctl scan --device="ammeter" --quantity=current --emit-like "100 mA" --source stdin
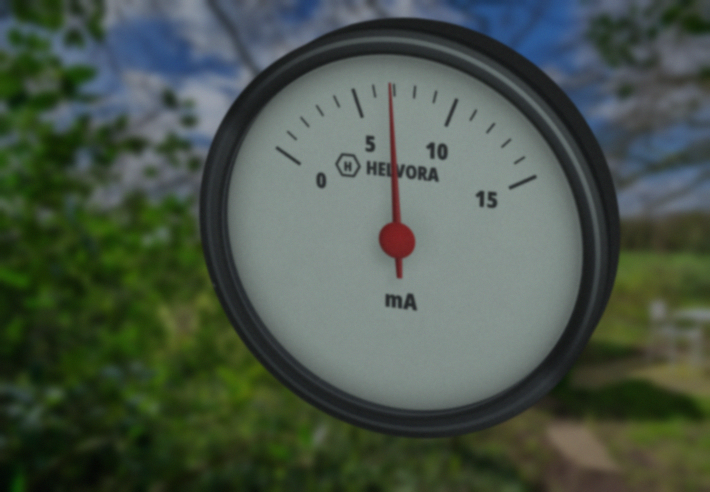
7 mA
